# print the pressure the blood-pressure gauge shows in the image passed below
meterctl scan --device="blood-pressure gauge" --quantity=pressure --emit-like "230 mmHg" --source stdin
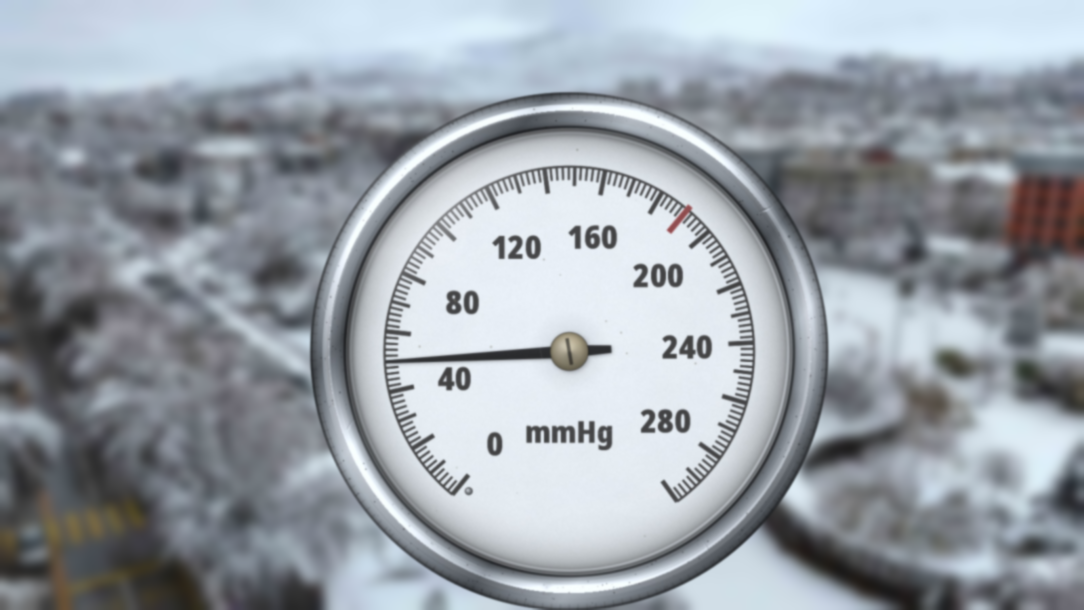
50 mmHg
